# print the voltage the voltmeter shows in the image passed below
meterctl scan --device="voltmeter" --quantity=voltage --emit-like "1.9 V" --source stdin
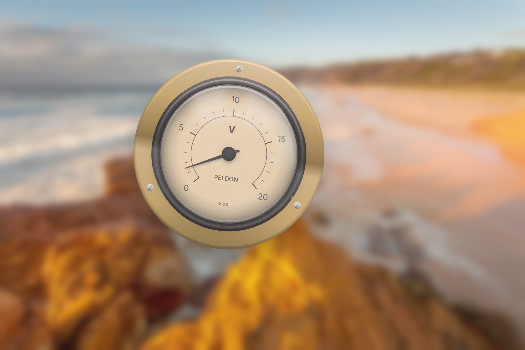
1.5 V
